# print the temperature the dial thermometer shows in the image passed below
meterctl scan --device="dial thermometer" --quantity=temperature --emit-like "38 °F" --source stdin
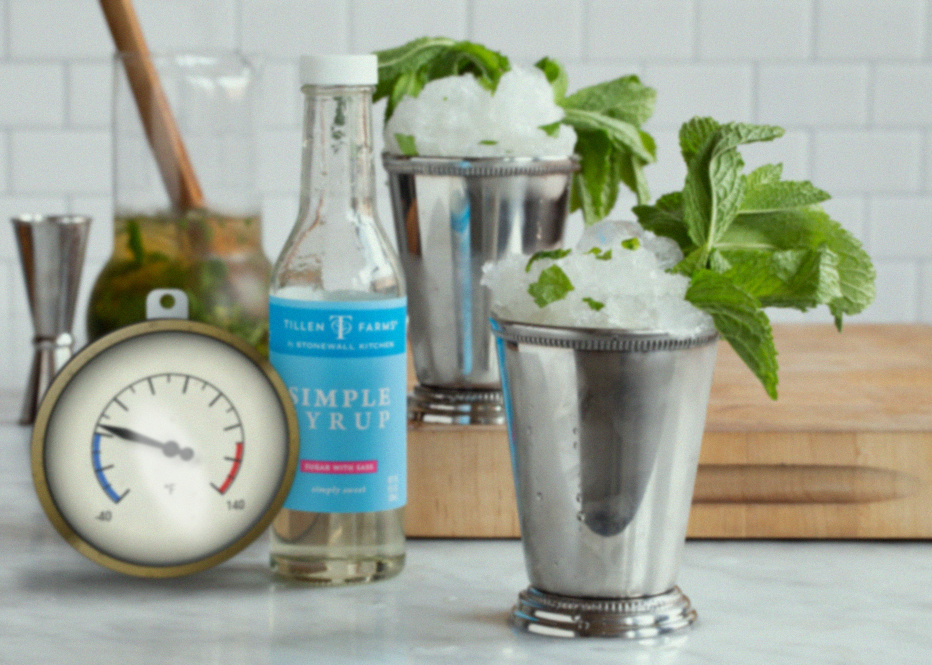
5 °F
